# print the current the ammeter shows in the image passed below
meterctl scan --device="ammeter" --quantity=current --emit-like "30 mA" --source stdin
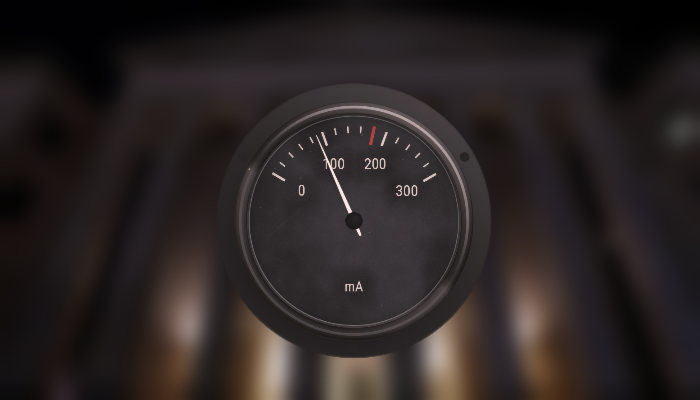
90 mA
